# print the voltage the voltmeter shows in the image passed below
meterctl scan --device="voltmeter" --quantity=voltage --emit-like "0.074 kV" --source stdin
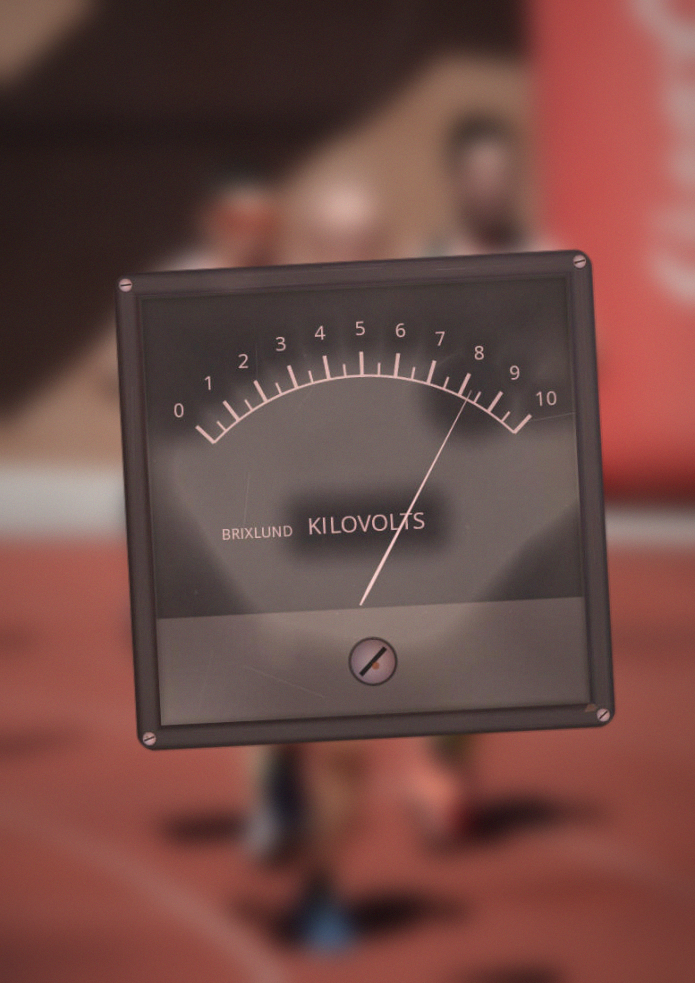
8.25 kV
